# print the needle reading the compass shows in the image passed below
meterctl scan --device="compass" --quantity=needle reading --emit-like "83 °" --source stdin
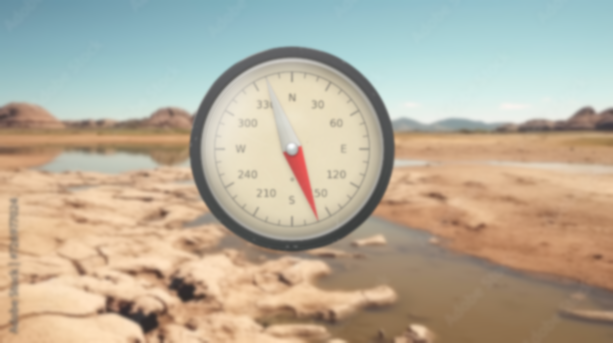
160 °
